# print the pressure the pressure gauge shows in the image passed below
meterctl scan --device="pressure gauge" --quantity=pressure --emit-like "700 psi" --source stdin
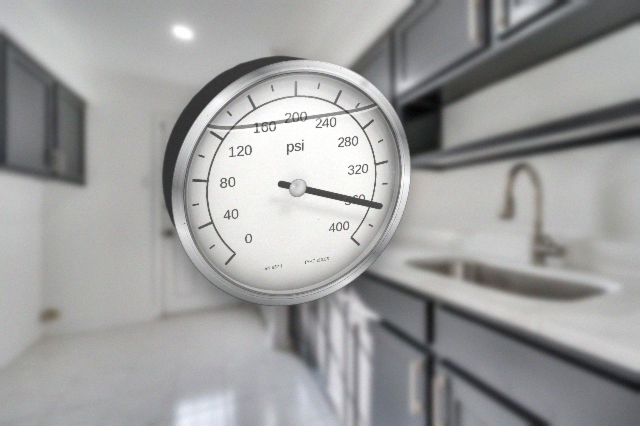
360 psi
